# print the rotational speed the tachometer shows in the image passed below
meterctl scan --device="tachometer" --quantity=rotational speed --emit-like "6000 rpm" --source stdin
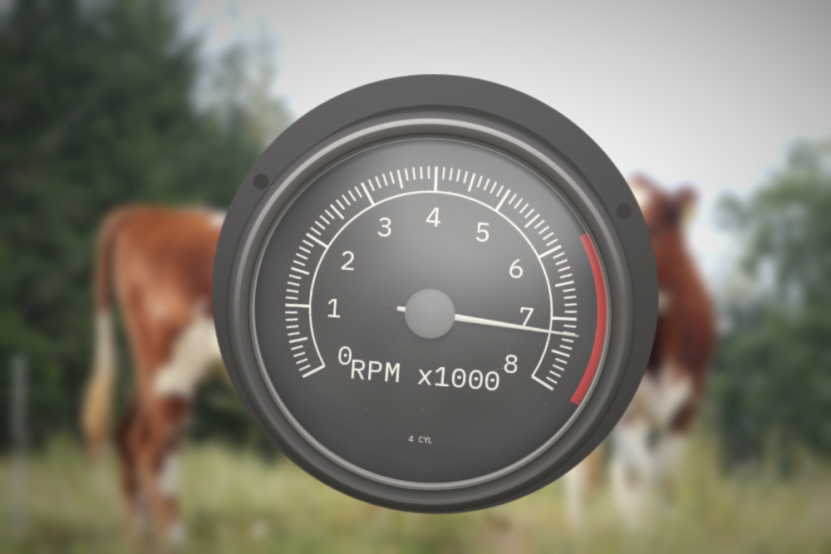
7200 rpm
